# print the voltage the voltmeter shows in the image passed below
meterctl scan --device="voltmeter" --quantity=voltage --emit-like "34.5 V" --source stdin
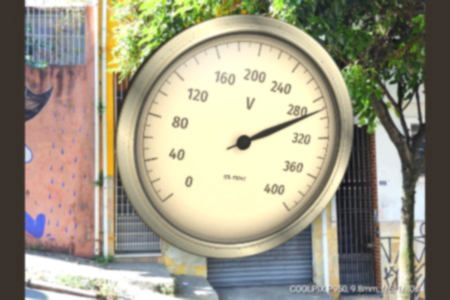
290 V
